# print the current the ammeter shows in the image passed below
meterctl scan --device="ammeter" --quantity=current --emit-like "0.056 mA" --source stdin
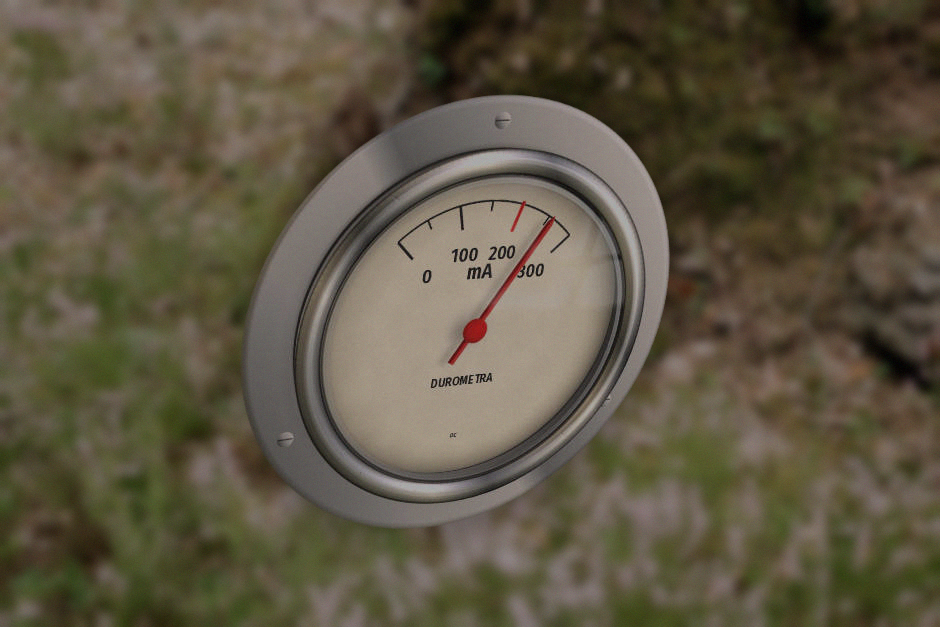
250 mA
